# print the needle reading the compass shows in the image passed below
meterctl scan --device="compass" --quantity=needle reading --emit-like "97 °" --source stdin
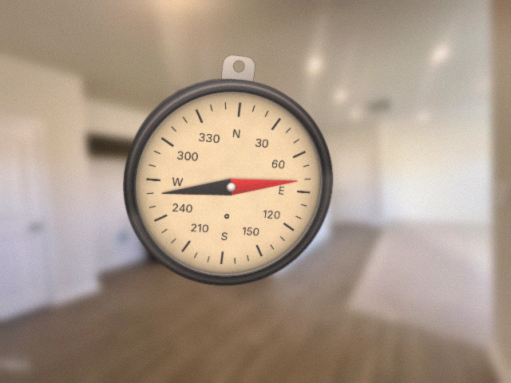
80 °
